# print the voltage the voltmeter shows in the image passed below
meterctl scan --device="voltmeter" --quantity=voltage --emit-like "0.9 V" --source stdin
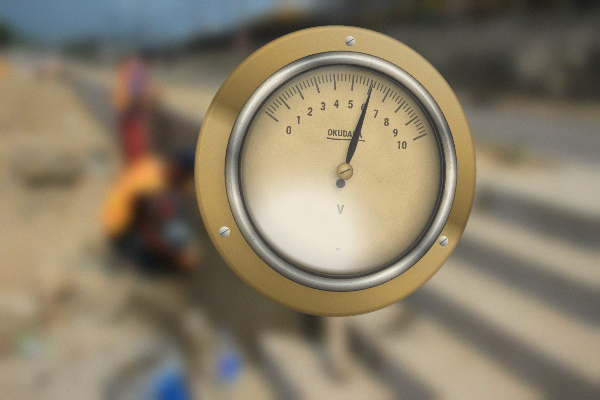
6 V
